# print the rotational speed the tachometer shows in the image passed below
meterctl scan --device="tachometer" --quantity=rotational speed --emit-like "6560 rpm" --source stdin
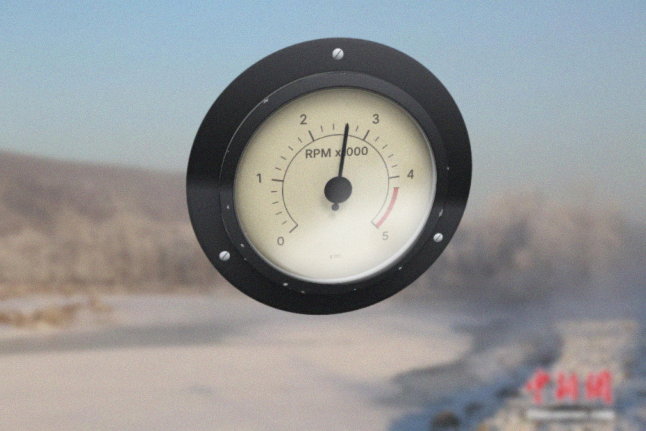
2600 rpm
